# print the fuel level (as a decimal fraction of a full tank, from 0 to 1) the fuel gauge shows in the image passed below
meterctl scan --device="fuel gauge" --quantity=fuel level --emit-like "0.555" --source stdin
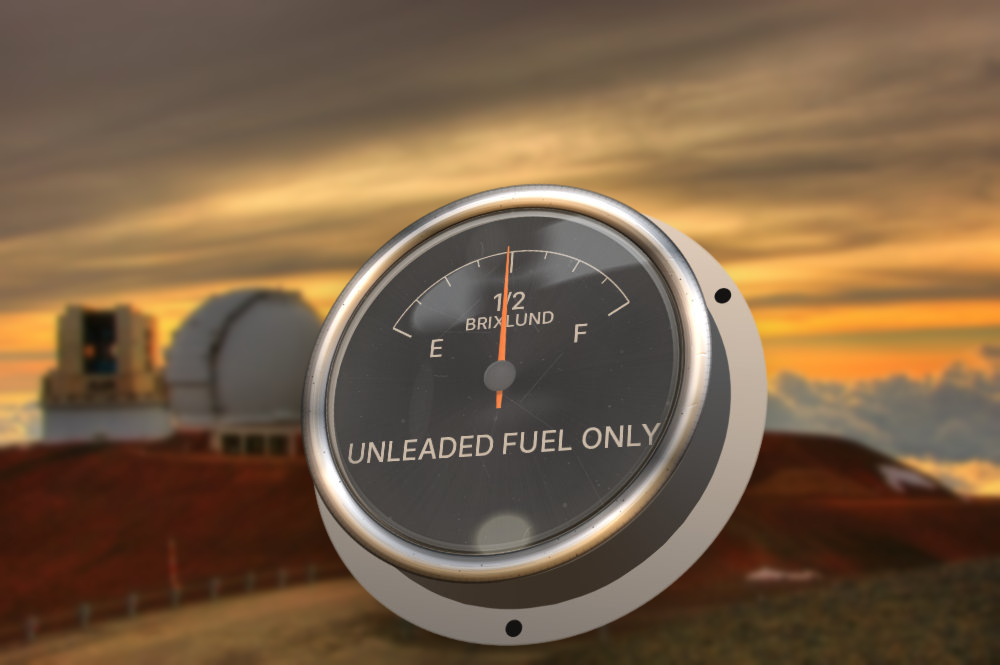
0.5
